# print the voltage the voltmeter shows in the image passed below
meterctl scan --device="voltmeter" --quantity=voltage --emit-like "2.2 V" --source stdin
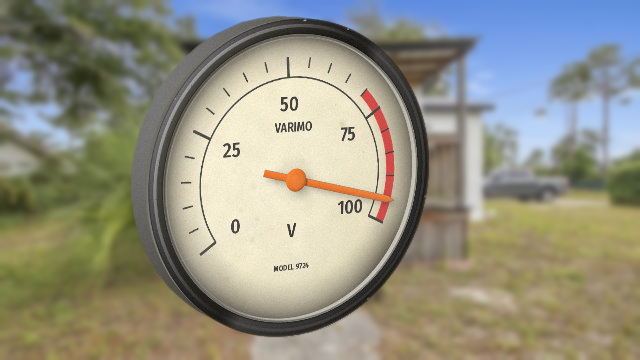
95 V
